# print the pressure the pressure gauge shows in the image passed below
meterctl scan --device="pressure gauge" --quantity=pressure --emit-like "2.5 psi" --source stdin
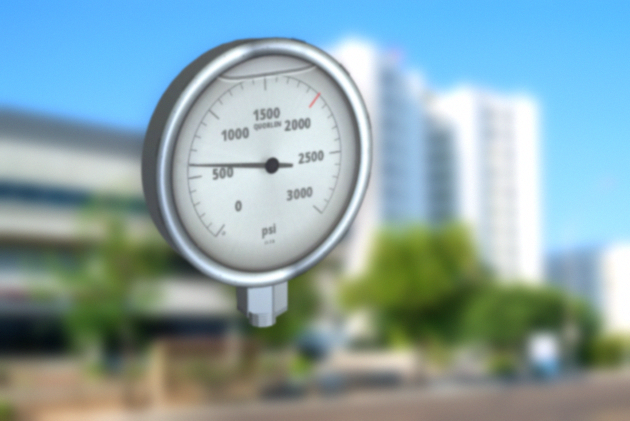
600 psi
